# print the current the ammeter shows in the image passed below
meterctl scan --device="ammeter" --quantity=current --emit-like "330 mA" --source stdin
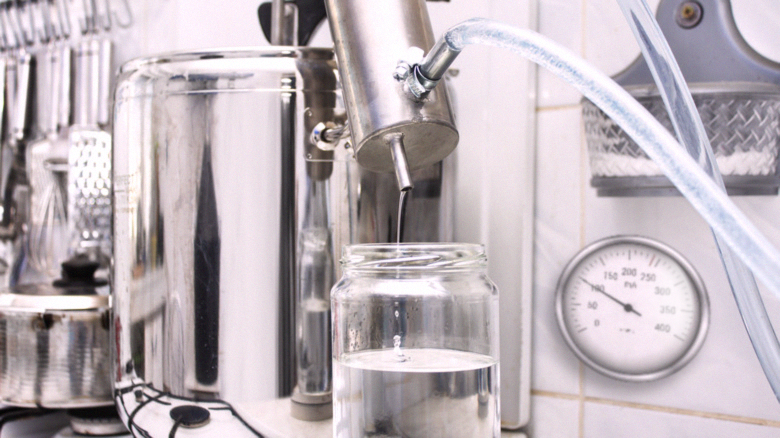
100 mA
